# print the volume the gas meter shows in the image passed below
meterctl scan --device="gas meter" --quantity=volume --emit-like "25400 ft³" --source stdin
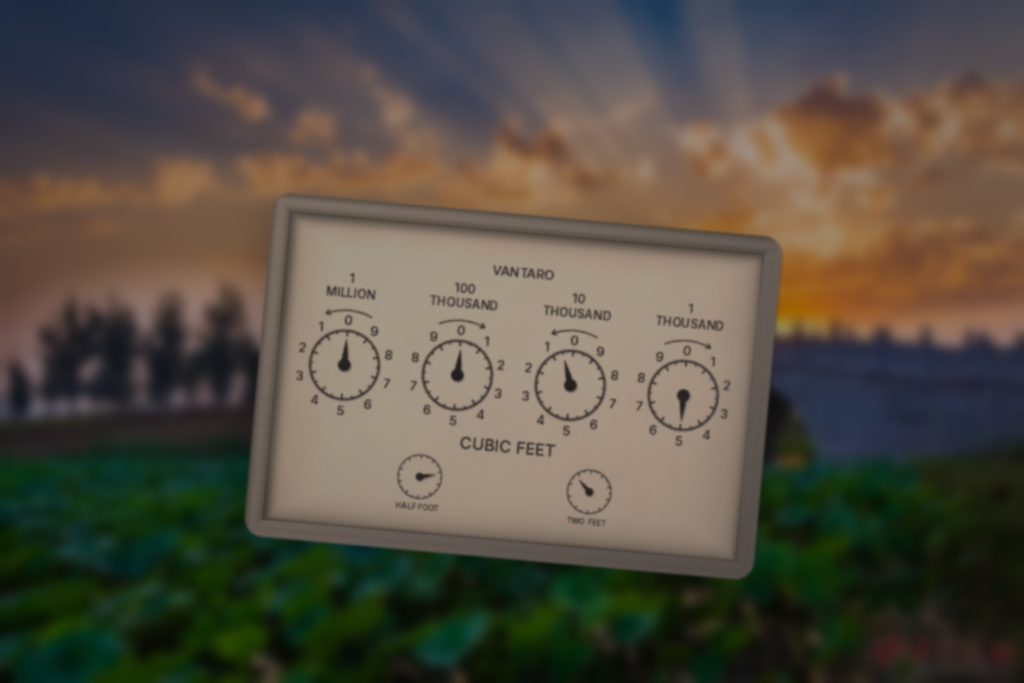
500 ft³
